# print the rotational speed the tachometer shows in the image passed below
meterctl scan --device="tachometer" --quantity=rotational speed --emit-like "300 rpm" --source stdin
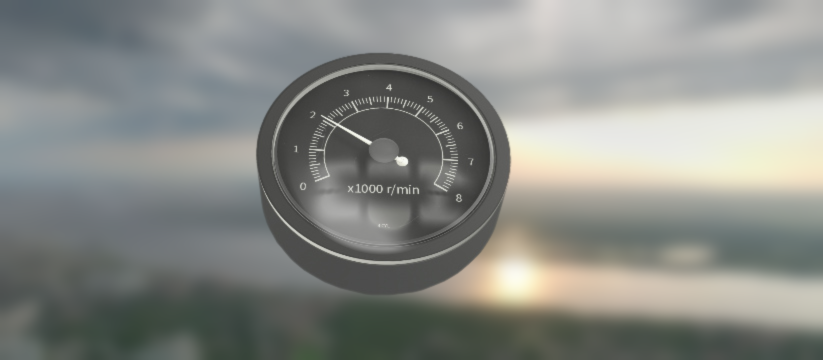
2000 rpm
